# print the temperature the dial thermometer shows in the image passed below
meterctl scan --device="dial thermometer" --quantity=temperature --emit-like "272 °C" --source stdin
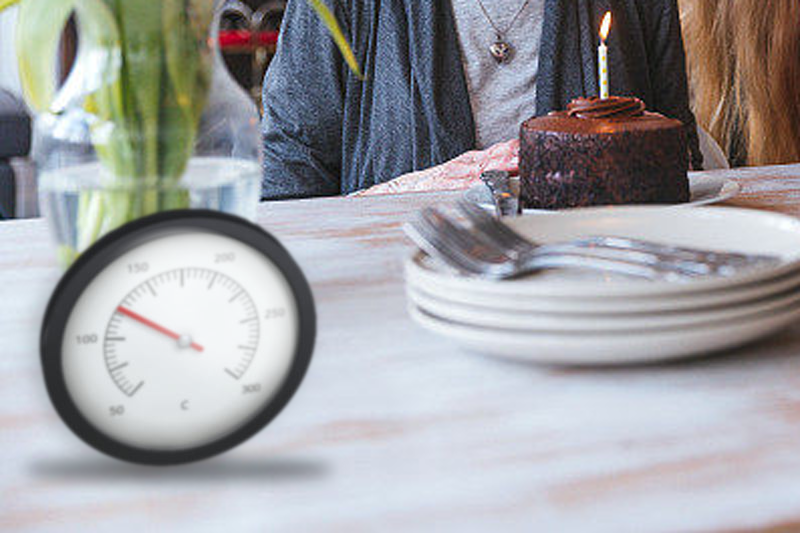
125 °C
